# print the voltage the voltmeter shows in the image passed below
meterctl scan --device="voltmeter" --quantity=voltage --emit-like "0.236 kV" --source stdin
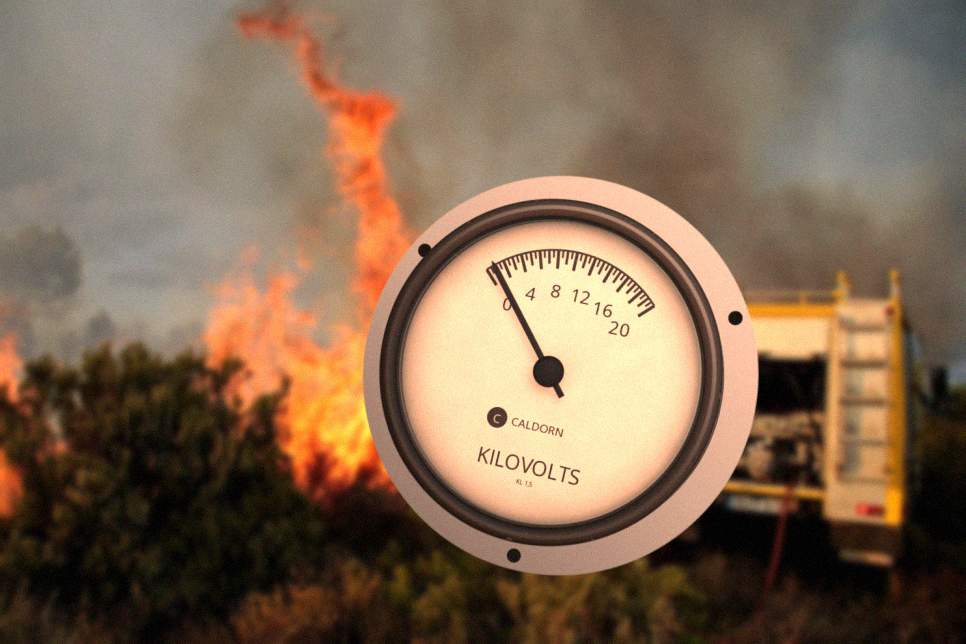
1 kV
